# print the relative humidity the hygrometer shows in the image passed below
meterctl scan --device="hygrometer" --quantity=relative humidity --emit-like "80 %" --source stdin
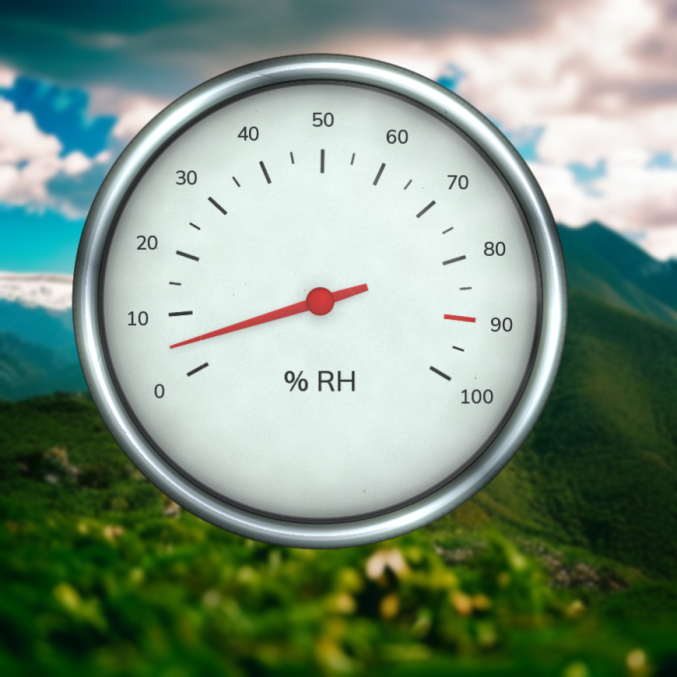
5 %
